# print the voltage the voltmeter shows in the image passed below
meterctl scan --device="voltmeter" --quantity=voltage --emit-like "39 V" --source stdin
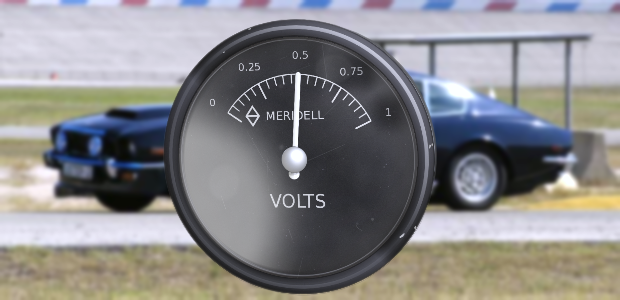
0.5 V
